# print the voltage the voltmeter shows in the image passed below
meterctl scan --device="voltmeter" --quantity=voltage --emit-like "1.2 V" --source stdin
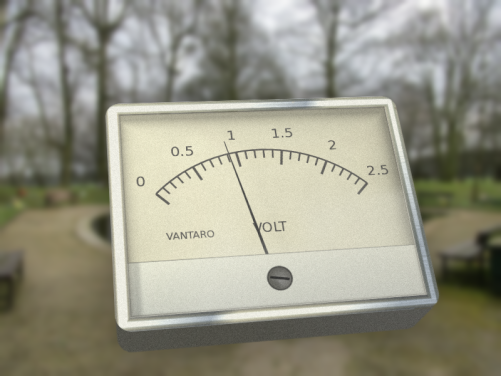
0.9 V
